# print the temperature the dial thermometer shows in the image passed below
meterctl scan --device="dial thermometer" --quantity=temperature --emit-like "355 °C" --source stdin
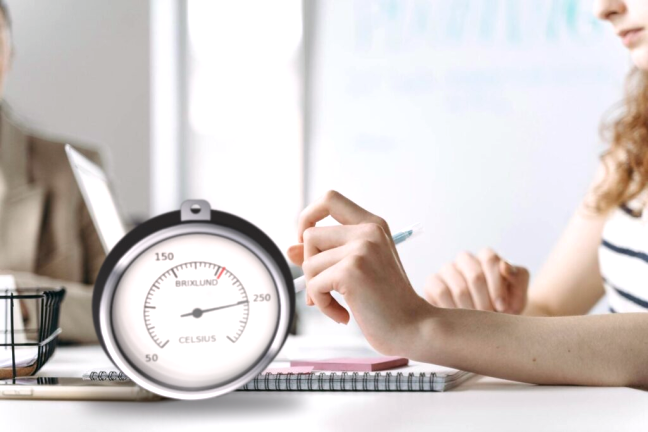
250 °C
